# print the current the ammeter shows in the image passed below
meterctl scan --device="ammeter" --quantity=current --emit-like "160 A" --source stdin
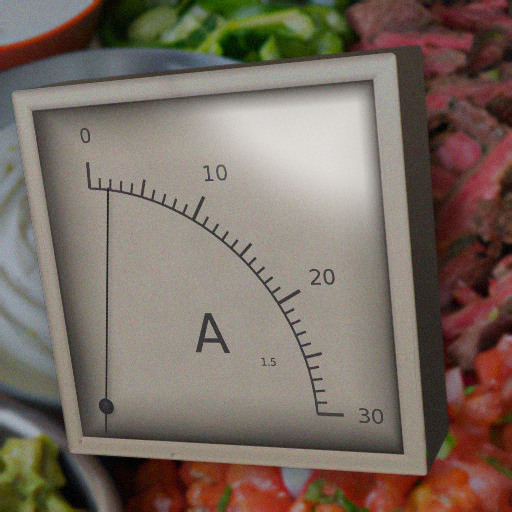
2 A
